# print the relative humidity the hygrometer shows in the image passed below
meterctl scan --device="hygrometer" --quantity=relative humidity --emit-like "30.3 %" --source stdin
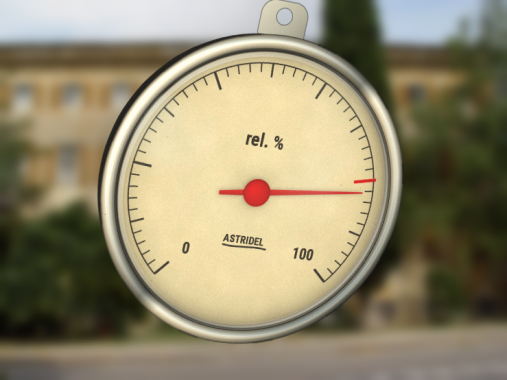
82 %
